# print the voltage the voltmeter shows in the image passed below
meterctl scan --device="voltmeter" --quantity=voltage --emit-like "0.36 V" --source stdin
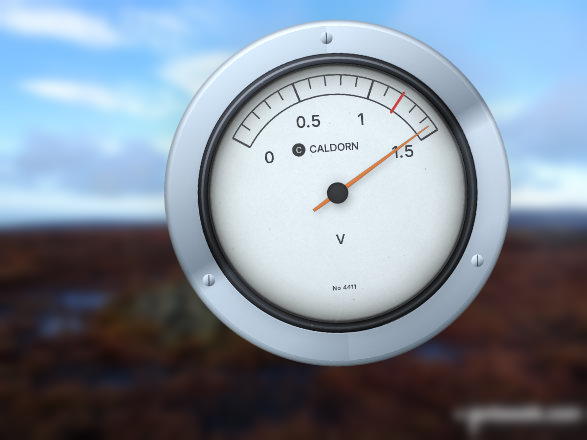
1.45 V
